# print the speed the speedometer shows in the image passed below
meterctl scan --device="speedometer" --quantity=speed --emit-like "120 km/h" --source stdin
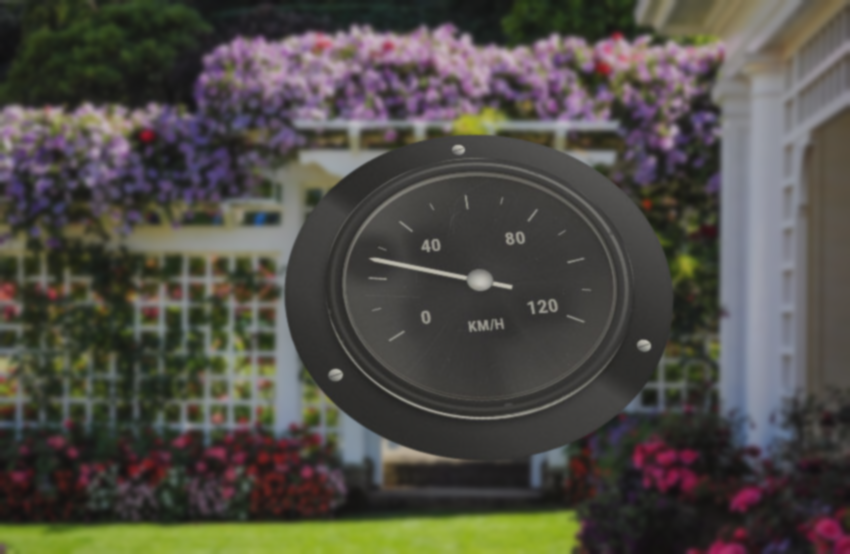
25 km/h
